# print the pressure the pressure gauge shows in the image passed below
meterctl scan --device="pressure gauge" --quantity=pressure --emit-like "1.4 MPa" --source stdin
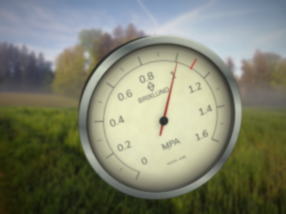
1 MPa
